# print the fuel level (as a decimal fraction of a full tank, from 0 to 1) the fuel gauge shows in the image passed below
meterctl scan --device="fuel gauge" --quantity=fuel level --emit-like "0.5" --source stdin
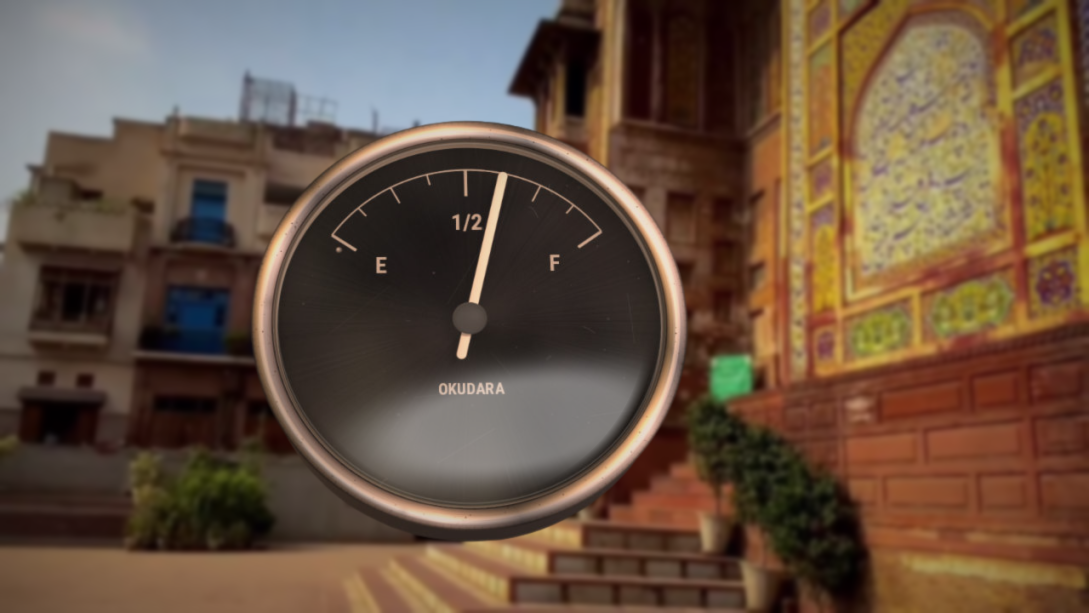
0.625
